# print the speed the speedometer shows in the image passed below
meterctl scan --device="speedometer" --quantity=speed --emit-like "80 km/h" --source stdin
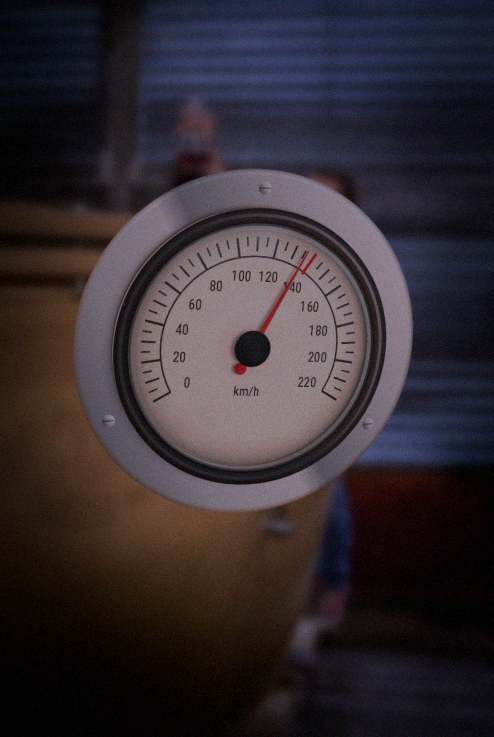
135 km/h
